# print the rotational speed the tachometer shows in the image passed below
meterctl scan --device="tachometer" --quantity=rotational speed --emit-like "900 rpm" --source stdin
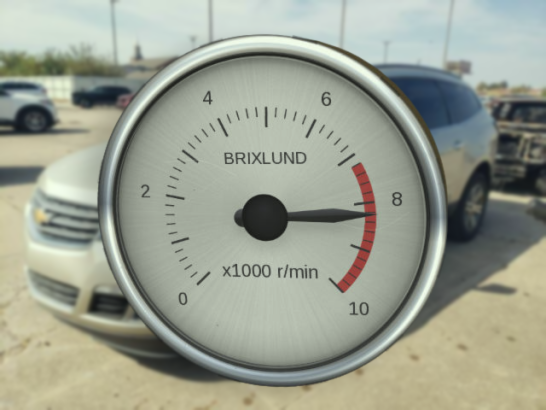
8200 rpm
